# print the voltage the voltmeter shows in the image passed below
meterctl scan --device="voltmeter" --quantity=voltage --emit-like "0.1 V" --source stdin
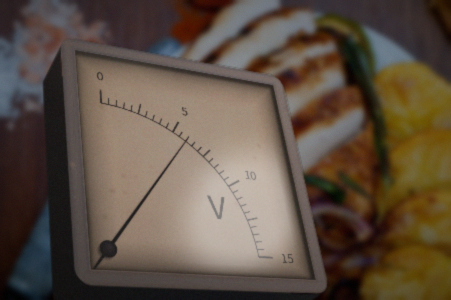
6 V
